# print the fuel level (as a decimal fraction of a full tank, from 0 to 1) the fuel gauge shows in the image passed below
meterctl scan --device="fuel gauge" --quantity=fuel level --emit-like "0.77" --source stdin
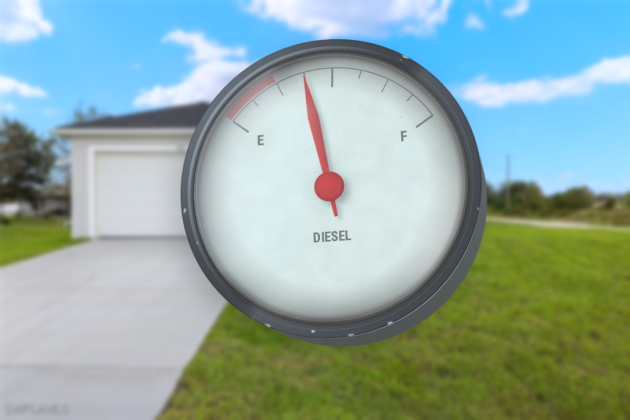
0.375
